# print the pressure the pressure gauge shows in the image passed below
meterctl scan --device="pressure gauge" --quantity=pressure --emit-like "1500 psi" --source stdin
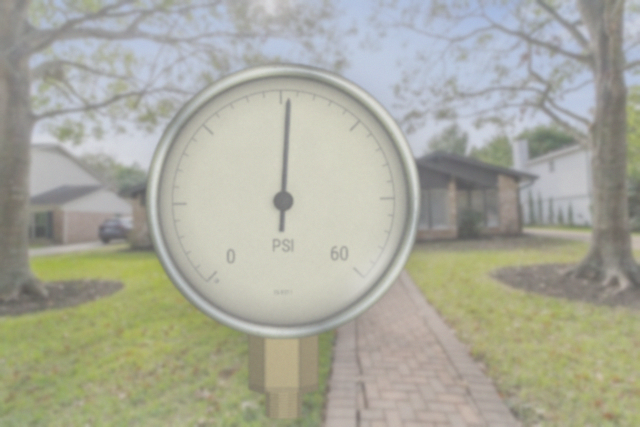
31 psi
